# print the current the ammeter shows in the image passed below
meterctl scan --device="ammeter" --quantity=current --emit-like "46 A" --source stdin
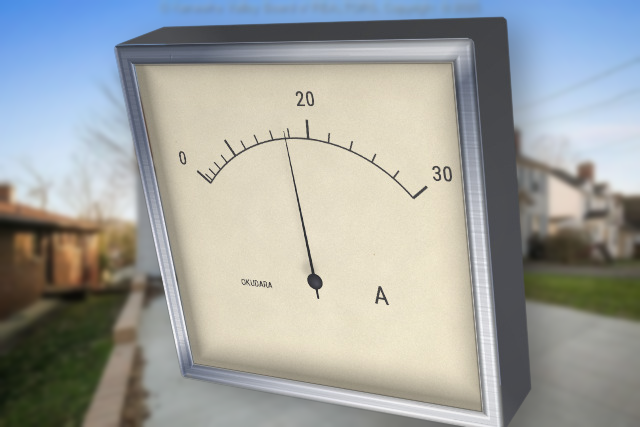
18 A
